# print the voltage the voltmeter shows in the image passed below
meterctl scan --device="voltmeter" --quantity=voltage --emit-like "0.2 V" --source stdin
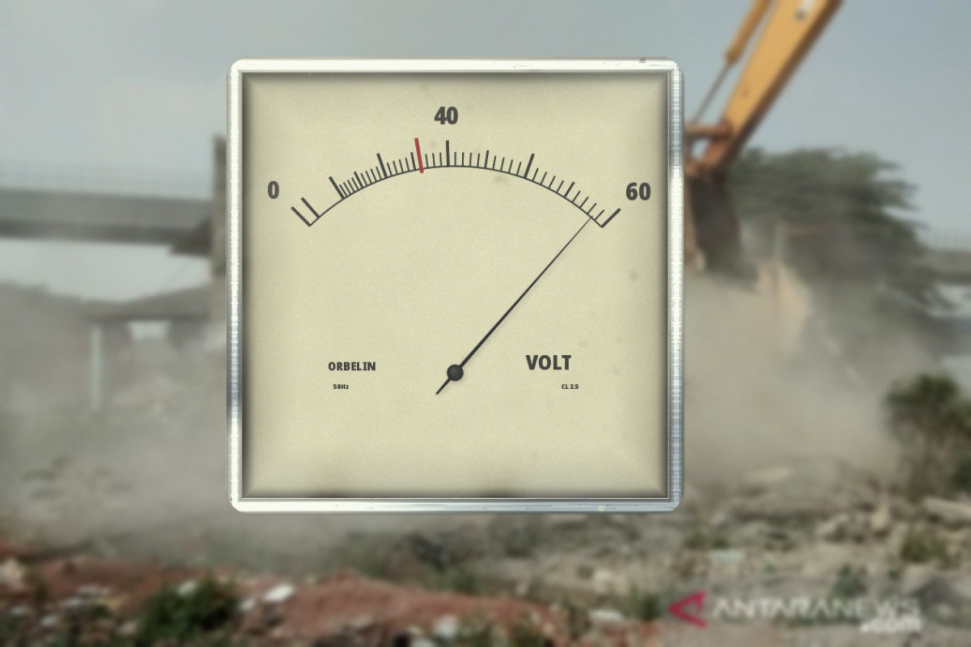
58.5 V
